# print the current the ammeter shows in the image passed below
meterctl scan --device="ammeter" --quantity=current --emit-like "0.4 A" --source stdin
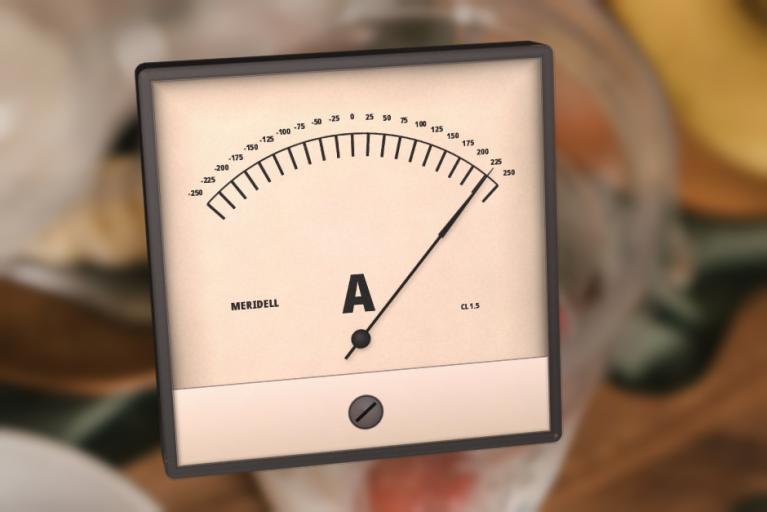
225 A
